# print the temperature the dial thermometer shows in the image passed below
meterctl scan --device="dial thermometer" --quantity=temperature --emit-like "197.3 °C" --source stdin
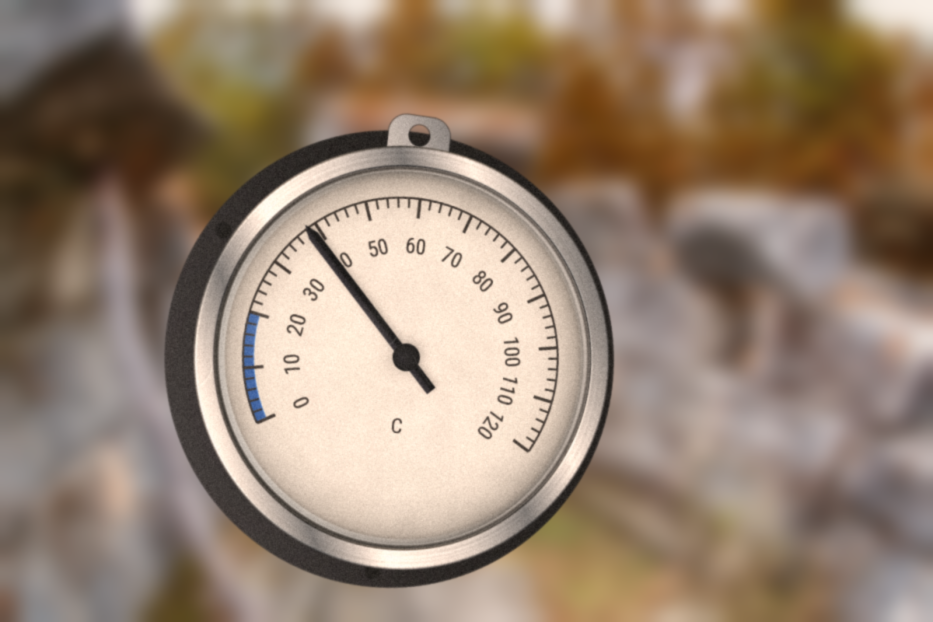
38 °C
